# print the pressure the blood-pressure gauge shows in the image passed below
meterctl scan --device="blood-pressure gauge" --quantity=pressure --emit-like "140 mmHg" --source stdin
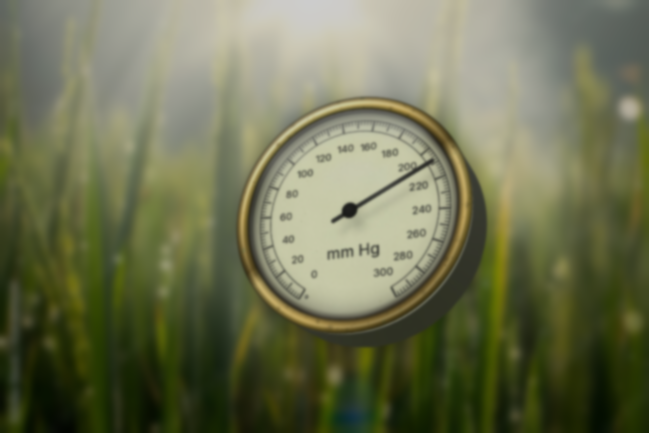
210 mmHg
